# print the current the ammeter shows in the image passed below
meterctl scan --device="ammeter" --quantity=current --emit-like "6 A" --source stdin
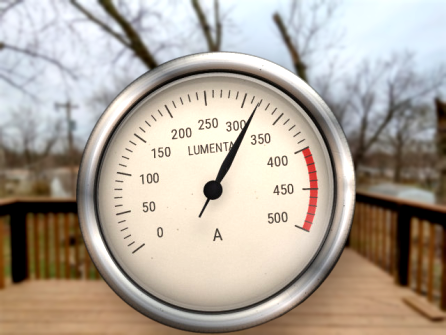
320 A
